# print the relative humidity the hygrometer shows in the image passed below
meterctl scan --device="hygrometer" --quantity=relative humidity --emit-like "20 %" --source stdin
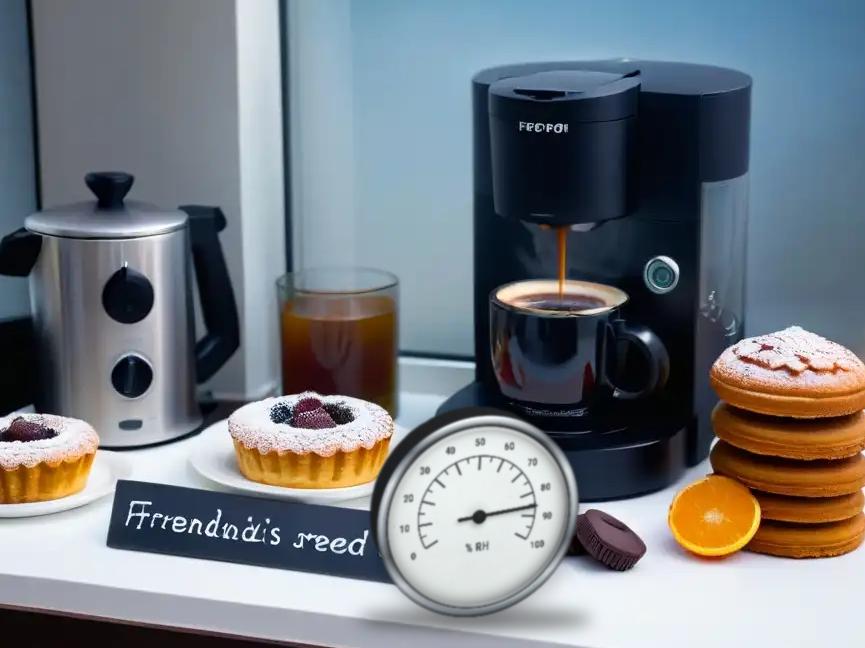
85 %
